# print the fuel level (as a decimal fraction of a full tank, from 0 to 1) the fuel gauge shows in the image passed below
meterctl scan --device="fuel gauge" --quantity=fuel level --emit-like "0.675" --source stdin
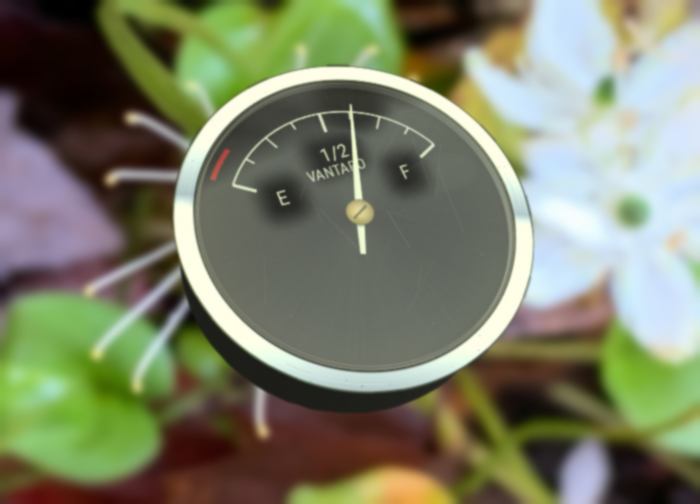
0.625
